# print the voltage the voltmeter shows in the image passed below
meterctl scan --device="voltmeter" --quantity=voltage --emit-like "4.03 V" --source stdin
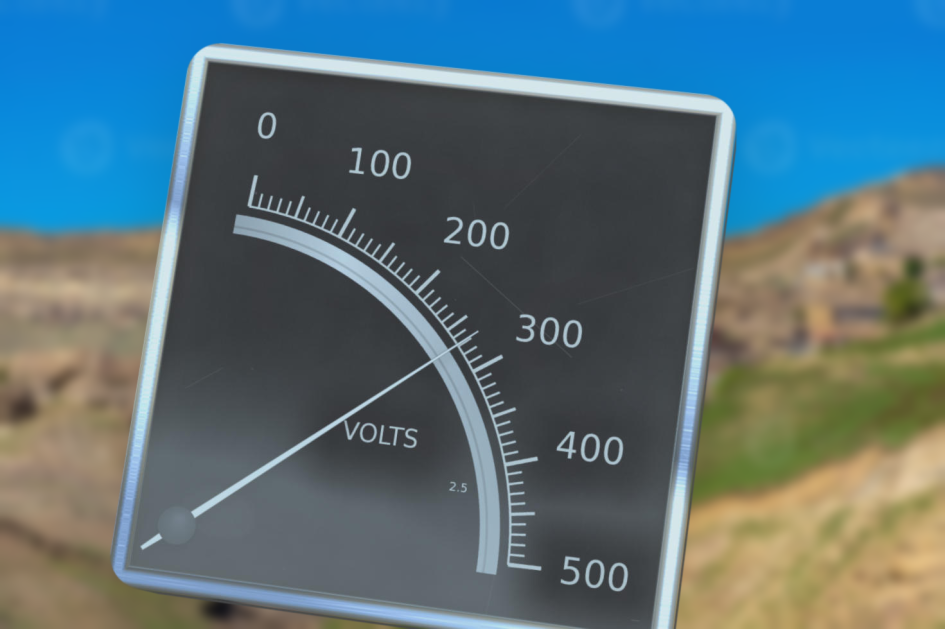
270 V
